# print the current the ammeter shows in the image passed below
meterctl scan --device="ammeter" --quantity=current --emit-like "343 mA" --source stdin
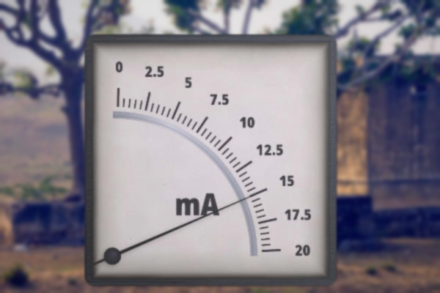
15 mA
